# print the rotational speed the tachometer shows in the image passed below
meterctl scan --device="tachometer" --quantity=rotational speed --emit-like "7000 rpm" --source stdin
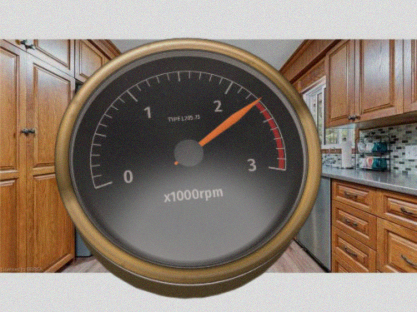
2300 rpm
